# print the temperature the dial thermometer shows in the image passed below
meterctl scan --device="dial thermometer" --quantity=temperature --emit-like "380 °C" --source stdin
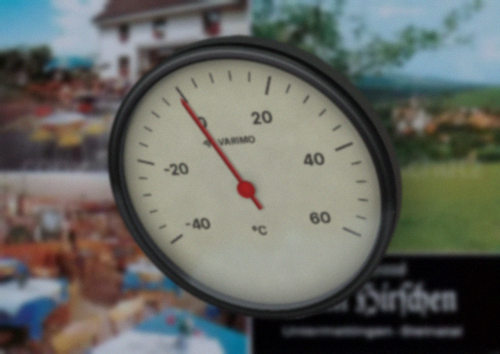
0 °C
